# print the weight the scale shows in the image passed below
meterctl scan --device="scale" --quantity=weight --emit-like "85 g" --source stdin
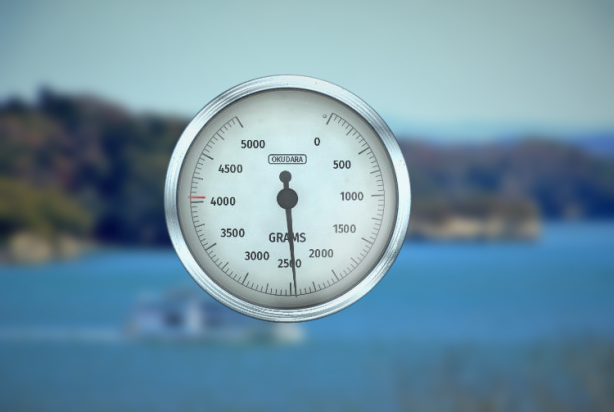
2450 g
